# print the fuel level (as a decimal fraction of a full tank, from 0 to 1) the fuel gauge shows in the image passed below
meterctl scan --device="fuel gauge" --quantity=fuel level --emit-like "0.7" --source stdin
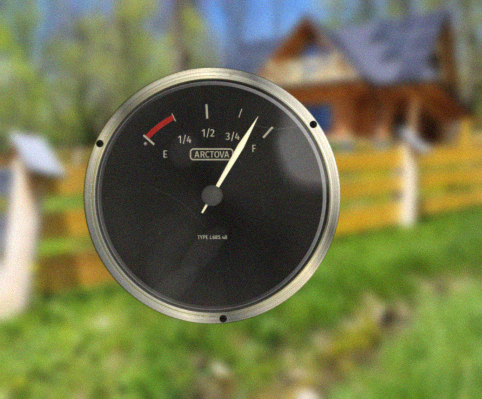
0.875
